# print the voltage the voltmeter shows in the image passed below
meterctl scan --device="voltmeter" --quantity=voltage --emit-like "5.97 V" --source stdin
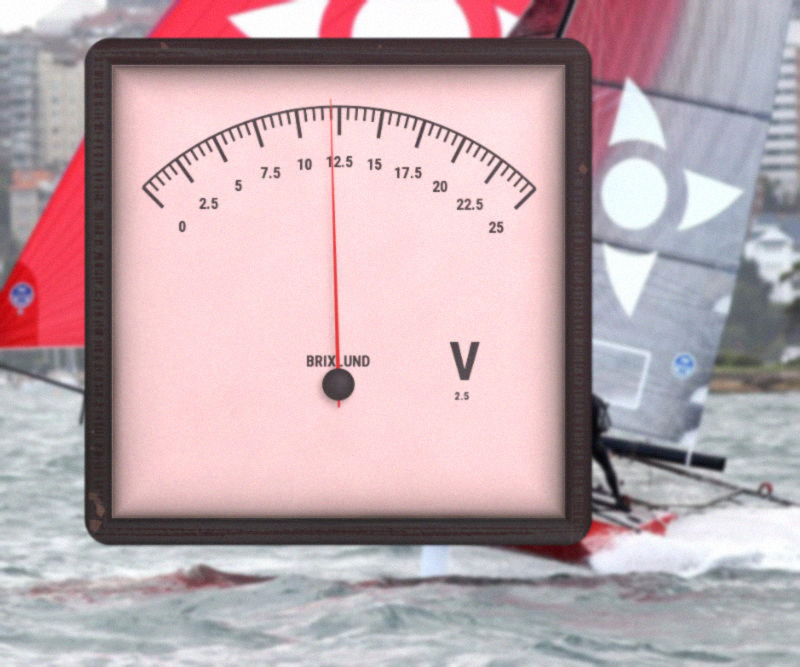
12 V
